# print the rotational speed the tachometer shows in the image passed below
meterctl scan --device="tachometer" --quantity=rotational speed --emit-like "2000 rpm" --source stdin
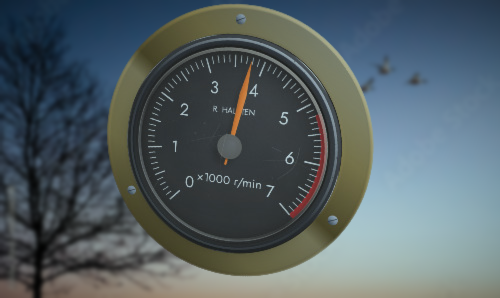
3800 rpm
